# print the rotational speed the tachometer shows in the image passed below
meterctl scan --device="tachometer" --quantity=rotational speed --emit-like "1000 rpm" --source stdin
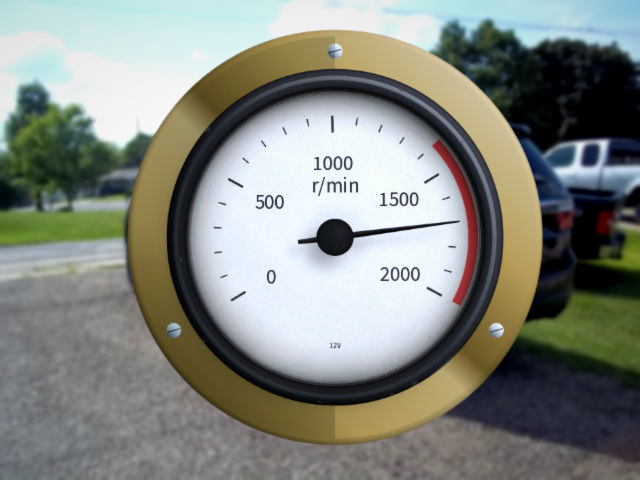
1700 rpm
